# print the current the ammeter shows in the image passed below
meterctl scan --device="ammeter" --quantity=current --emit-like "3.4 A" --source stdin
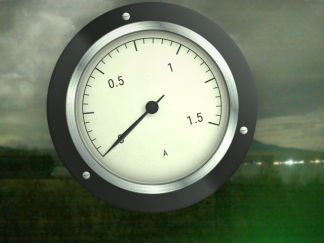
0 A
